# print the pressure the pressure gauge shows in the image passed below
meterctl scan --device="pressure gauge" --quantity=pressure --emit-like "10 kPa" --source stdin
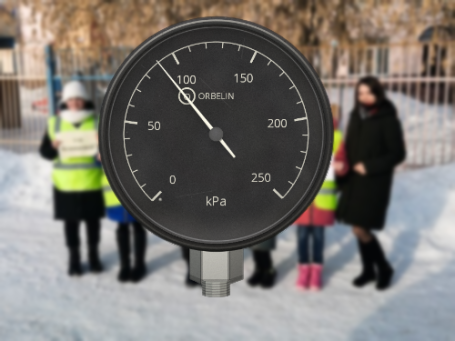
90 kPa
